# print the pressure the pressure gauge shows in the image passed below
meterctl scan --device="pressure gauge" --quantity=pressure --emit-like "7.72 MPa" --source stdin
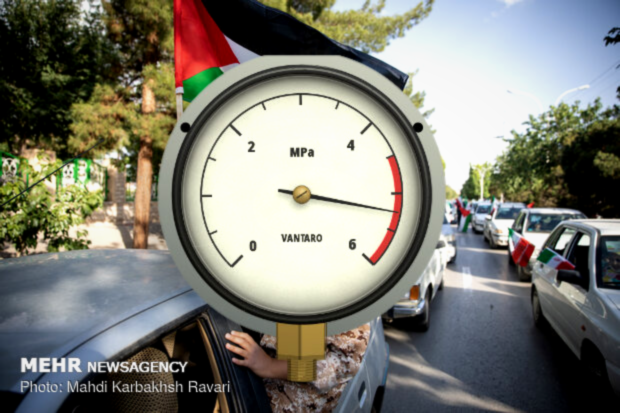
5.25 MPa
